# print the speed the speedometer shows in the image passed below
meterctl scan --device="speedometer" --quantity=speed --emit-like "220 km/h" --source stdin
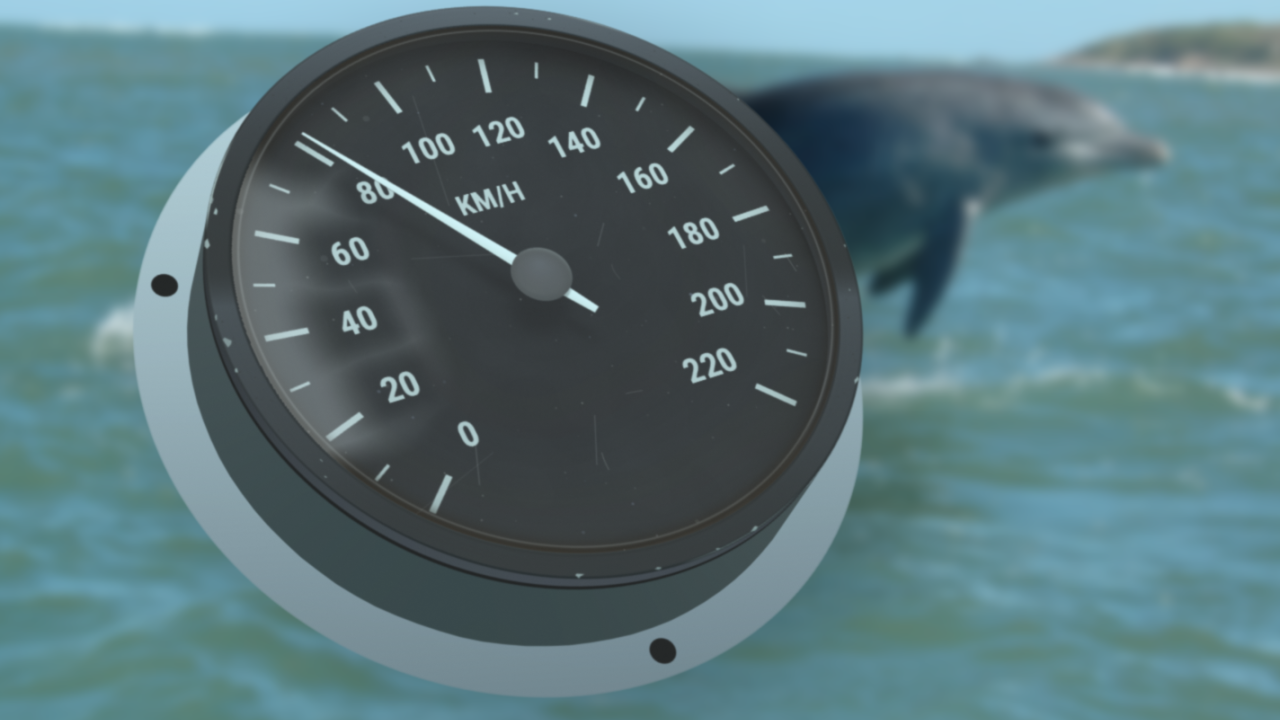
80 km/h
